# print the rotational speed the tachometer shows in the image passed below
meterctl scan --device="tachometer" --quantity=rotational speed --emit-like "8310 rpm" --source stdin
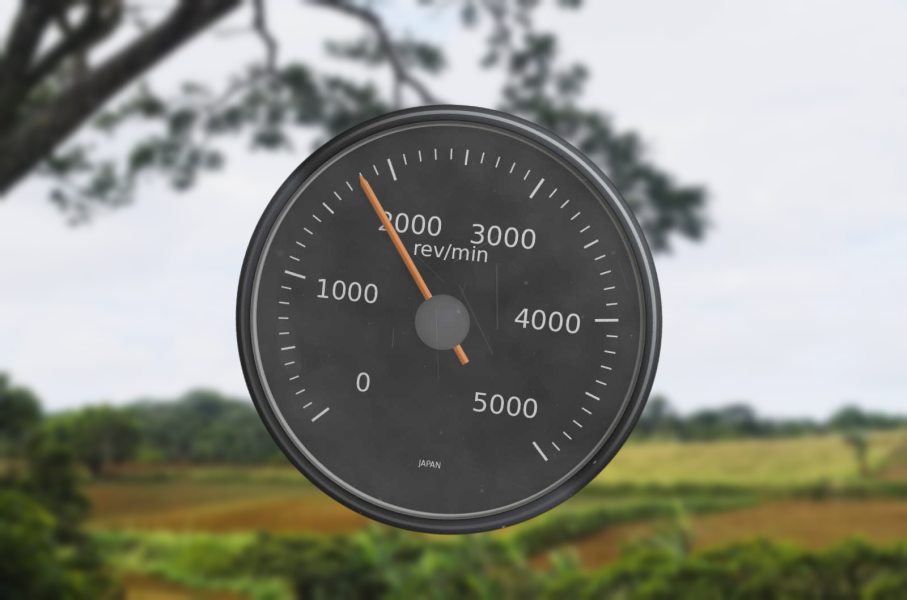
1800 rpm
